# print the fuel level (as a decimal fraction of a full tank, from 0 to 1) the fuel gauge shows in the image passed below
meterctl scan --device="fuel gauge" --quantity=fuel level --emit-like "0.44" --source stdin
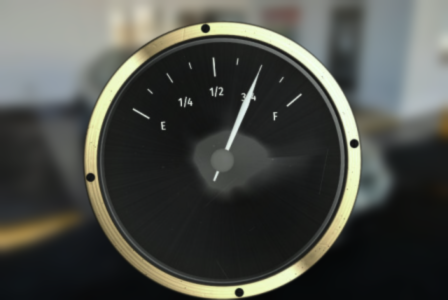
0.75
